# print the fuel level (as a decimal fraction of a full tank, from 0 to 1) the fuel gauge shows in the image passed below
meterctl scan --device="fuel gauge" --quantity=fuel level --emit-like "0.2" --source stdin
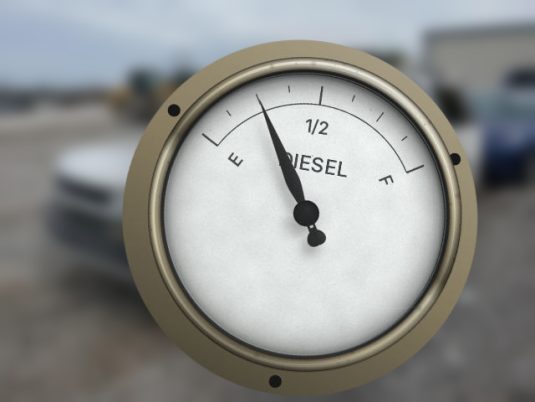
0.25
